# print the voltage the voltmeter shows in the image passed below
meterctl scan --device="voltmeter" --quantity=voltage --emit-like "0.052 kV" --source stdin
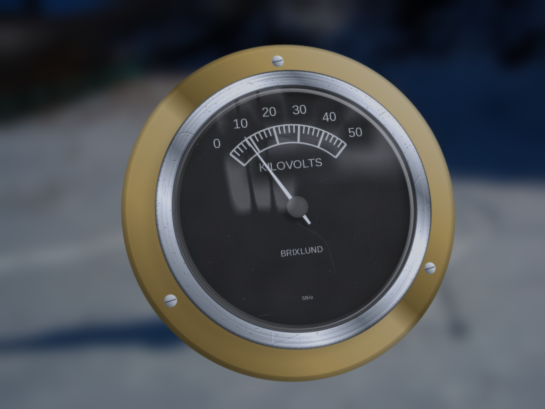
8 kV
